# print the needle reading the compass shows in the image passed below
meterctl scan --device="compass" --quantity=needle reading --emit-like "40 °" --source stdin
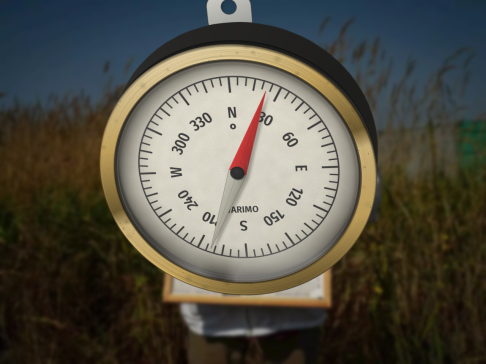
22.5 °
